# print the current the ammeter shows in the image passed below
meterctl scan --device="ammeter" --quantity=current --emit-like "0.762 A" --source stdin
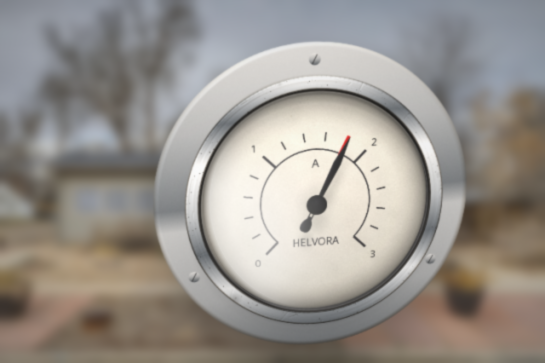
1.8 A
